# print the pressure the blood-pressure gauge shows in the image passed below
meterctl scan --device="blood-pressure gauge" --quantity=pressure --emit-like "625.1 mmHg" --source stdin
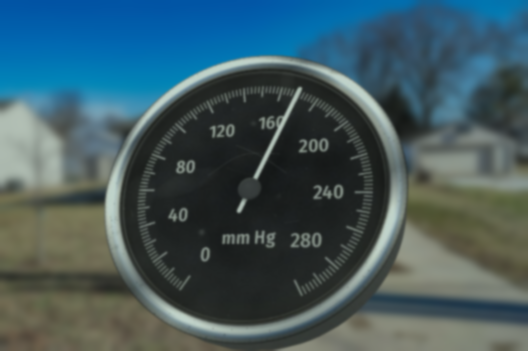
170 mmHg
